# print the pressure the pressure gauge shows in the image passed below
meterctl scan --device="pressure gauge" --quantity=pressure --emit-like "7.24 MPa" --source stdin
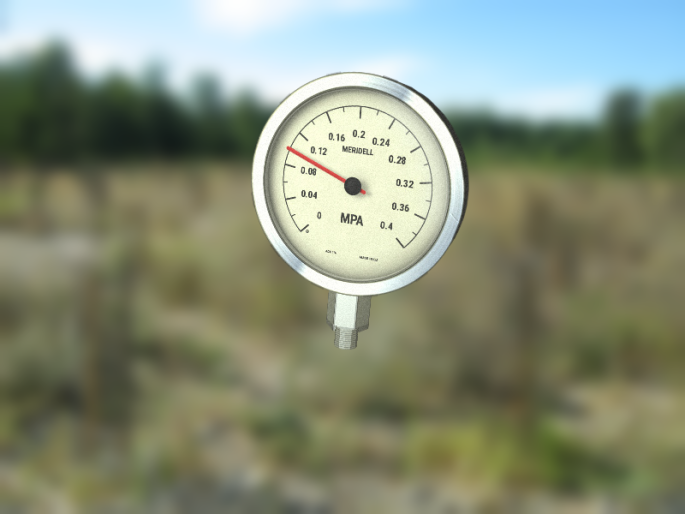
0.1 MPa
